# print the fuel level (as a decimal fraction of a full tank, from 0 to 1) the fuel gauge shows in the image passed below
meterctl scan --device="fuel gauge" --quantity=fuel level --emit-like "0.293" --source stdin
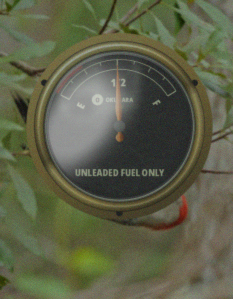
0.5
